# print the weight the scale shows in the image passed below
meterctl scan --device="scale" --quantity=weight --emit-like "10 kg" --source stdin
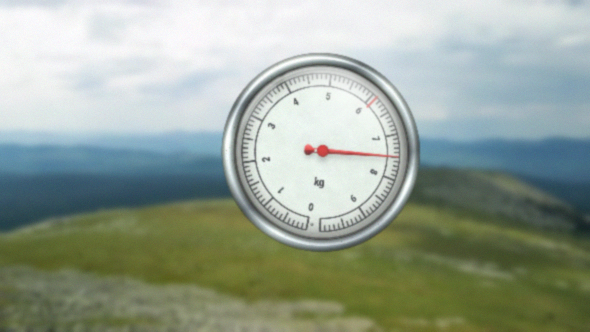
7.5 kg
